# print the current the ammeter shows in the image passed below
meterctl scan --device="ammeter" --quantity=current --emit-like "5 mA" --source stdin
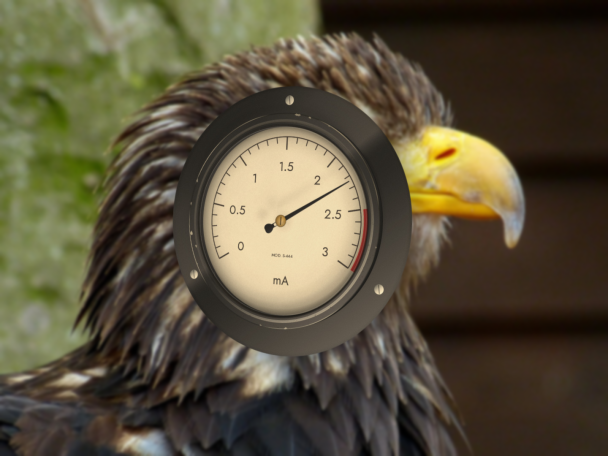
2.25 mA
